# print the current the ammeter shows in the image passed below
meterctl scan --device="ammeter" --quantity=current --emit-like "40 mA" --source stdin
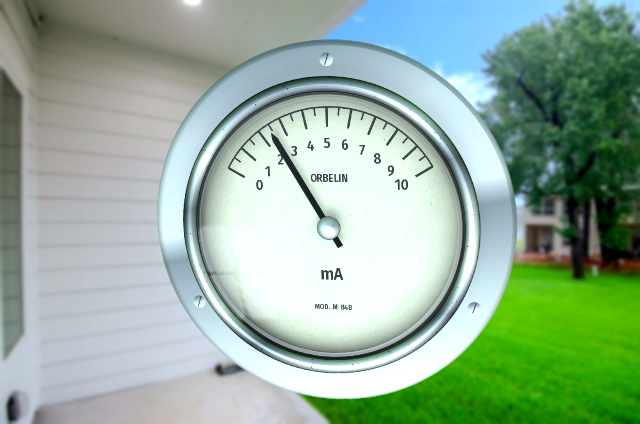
2.5 mA
